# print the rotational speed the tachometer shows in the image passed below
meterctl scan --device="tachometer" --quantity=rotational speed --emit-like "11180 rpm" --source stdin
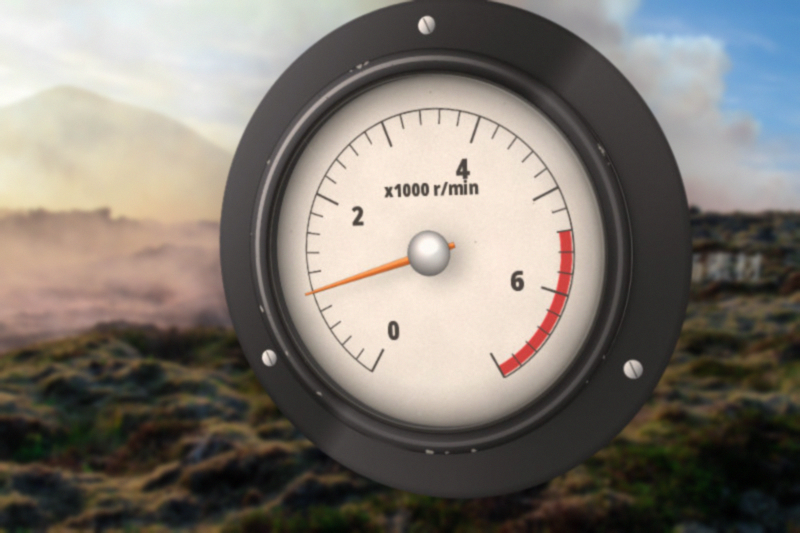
1000 rpm
